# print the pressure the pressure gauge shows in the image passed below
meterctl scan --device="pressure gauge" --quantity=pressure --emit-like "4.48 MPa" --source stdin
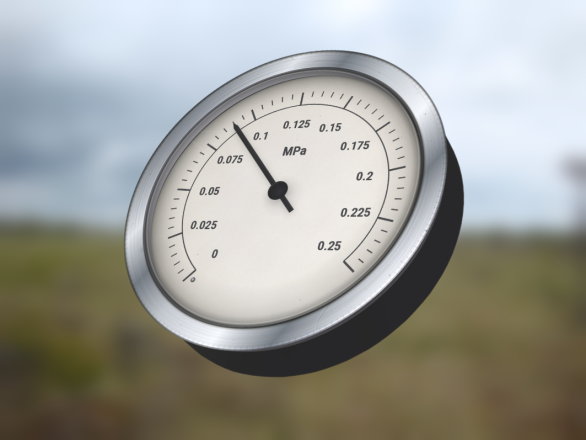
0.09 MPa
